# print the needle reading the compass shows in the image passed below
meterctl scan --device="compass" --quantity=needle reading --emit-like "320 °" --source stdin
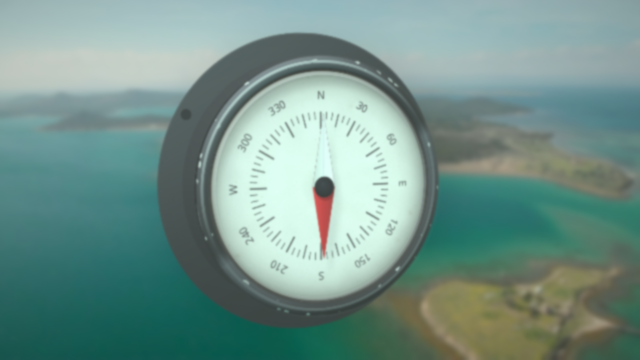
180 °
